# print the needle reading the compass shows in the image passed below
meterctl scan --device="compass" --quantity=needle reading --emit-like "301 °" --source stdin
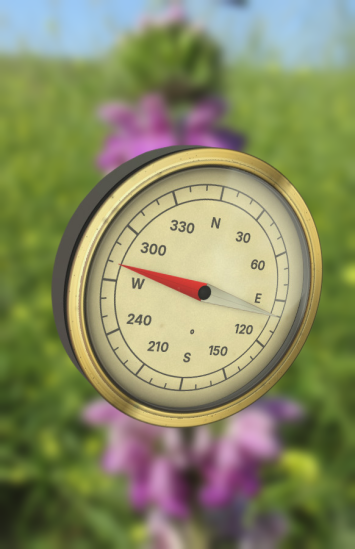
280 °
